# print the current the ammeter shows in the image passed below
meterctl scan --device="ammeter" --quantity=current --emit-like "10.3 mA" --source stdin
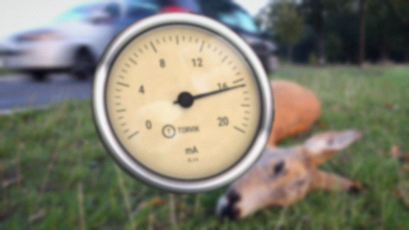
16.5 mA
